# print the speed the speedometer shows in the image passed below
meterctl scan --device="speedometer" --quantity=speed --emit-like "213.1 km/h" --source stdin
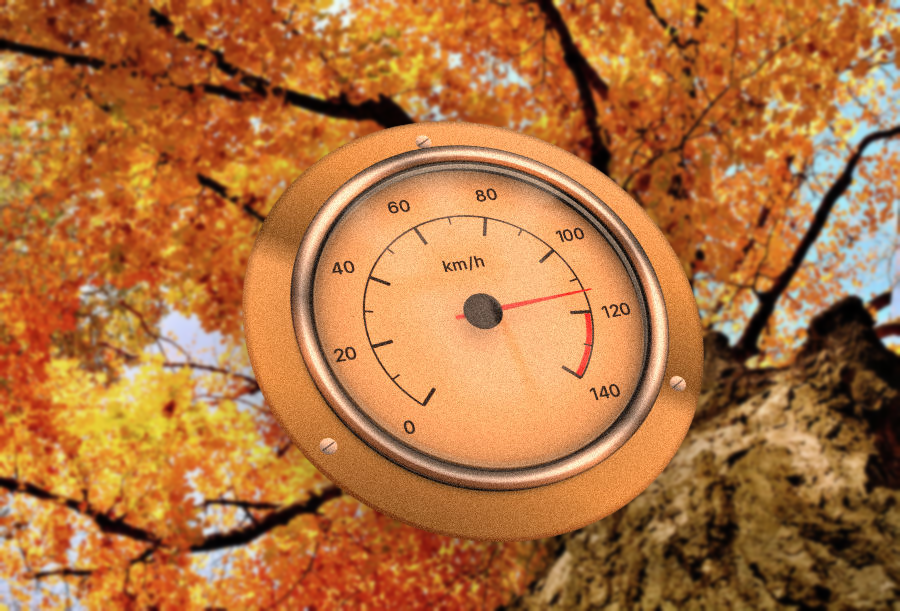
115 km/h
